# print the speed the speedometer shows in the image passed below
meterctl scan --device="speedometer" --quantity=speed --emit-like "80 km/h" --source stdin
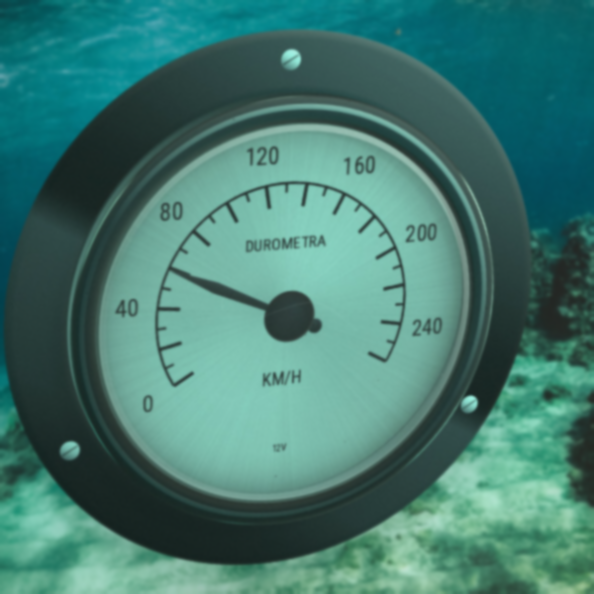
60 km/h
